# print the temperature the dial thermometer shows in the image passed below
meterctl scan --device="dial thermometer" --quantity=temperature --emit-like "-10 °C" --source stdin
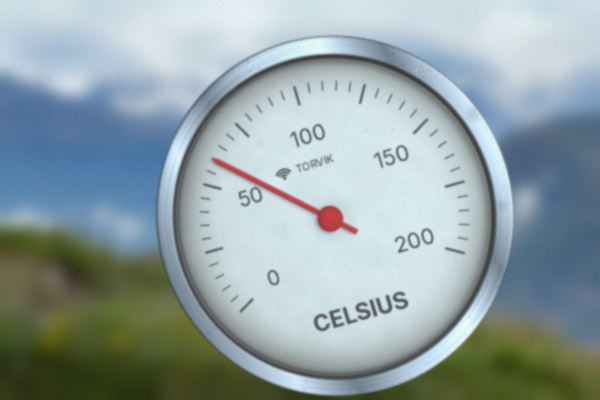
60 °C
